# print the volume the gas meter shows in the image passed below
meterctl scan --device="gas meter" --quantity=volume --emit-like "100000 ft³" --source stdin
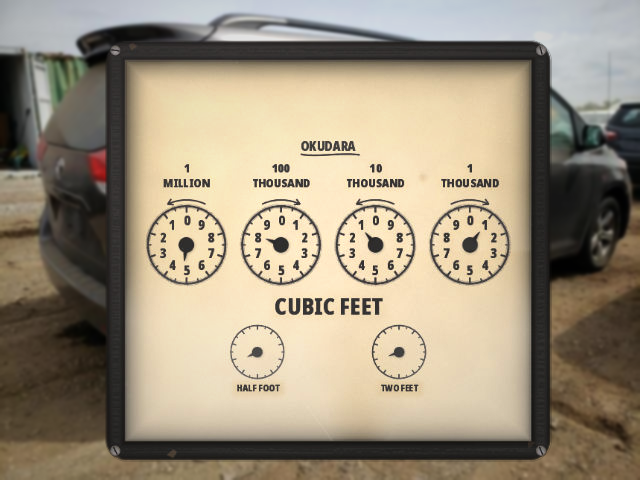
481100 ft³
